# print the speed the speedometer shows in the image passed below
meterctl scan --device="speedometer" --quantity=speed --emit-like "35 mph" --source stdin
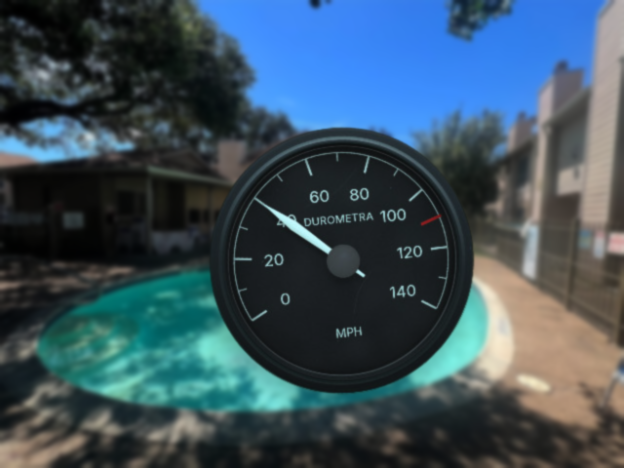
40 mph
